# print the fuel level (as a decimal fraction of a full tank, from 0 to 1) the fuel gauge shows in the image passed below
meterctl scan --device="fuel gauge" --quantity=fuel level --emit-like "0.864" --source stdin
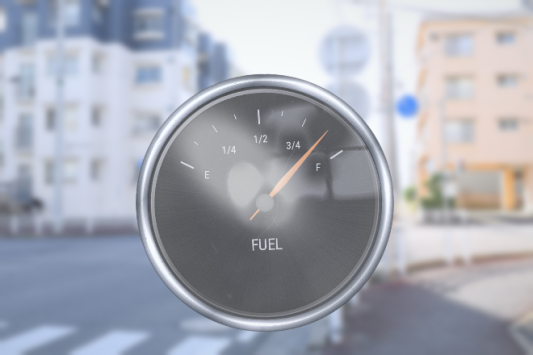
0.875
